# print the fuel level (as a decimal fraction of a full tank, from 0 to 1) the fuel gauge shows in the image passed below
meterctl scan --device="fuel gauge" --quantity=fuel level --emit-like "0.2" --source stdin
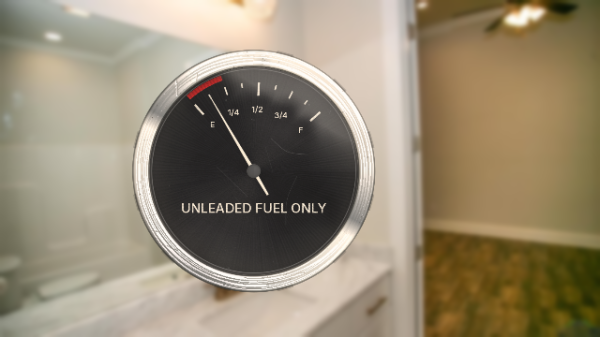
0.125
